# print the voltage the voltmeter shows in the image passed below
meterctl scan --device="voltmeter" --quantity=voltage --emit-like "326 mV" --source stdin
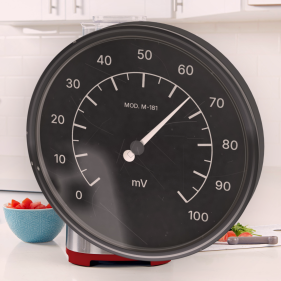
65 mV
